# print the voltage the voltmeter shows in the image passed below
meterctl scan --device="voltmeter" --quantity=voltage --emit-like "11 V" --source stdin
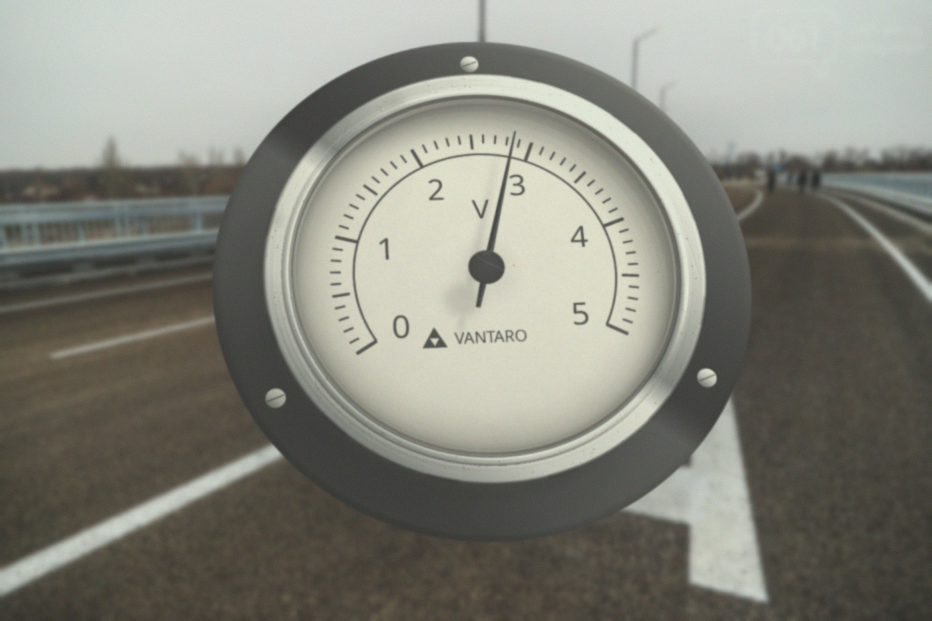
2.85 V
